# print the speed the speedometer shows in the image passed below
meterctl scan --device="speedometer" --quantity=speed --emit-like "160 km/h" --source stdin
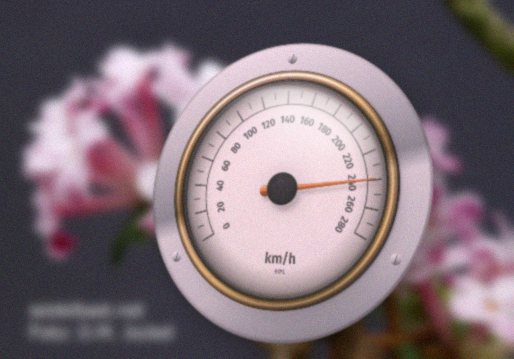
240 km/h
